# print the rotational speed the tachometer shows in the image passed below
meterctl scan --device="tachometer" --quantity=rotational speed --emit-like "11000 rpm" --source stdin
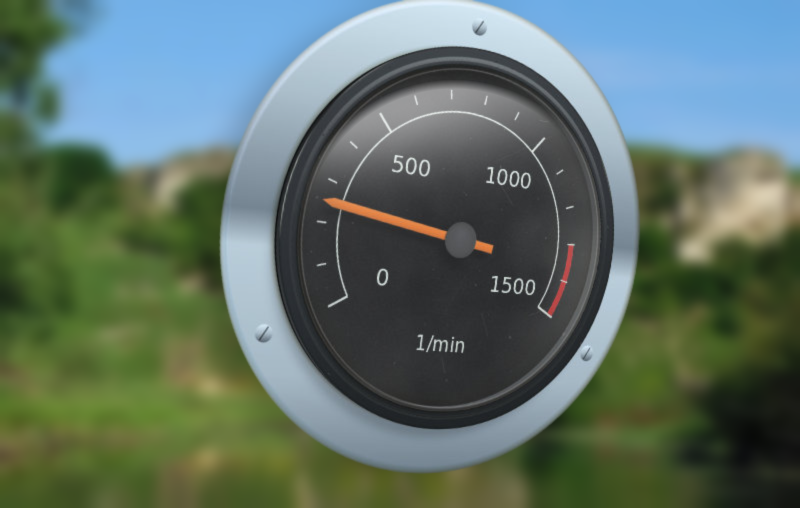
250 rpm
